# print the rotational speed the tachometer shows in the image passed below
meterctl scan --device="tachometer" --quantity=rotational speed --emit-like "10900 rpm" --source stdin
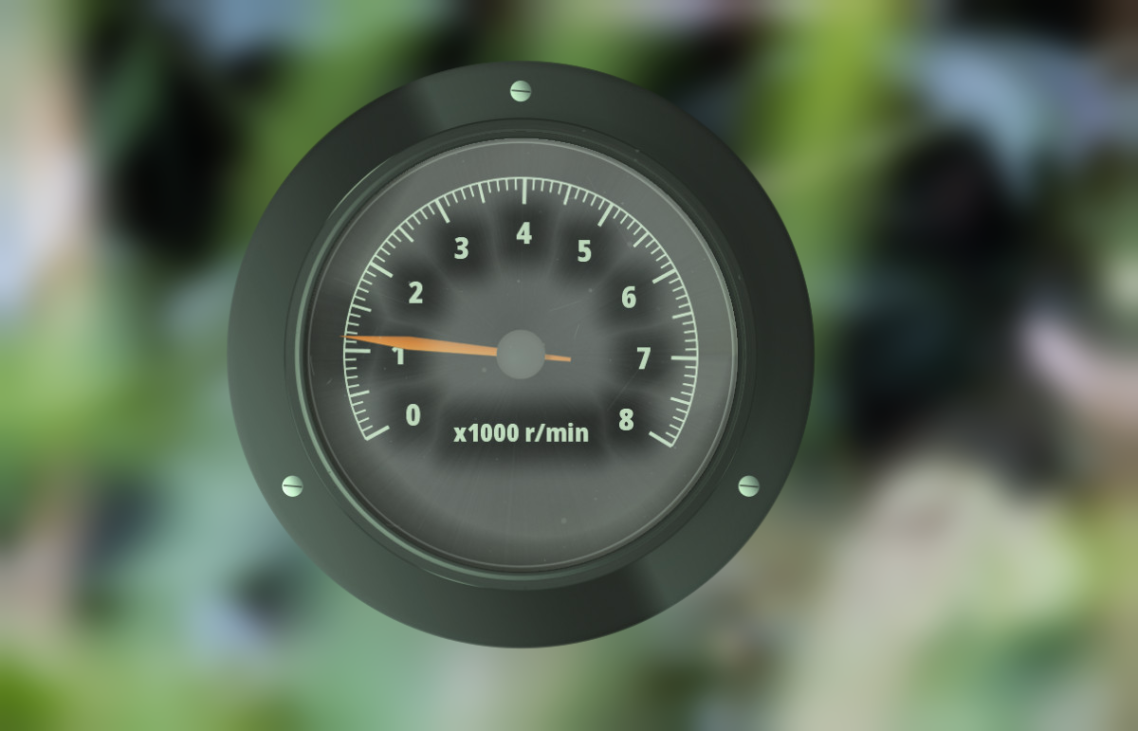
1150 rpm
